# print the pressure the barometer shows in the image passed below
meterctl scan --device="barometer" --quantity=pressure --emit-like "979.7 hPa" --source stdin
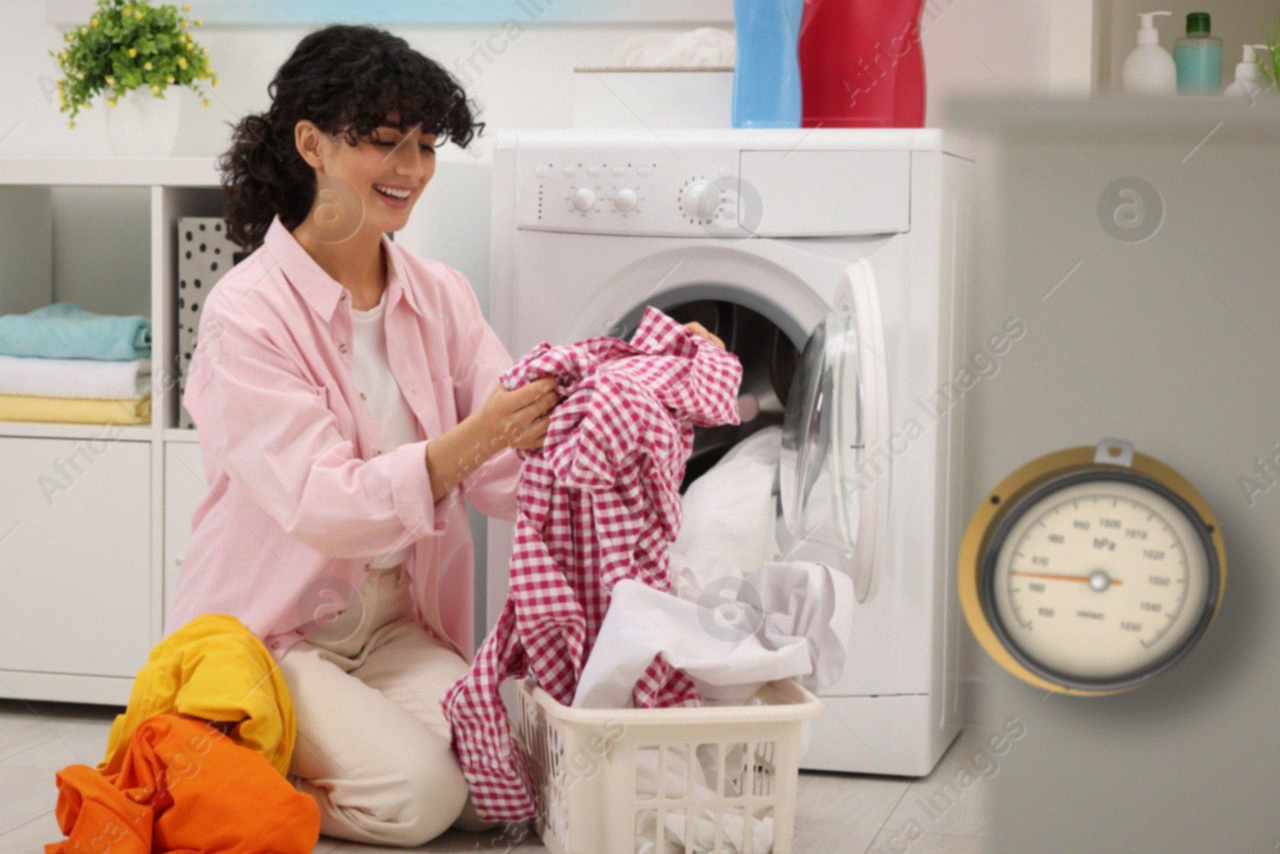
965 hPa
